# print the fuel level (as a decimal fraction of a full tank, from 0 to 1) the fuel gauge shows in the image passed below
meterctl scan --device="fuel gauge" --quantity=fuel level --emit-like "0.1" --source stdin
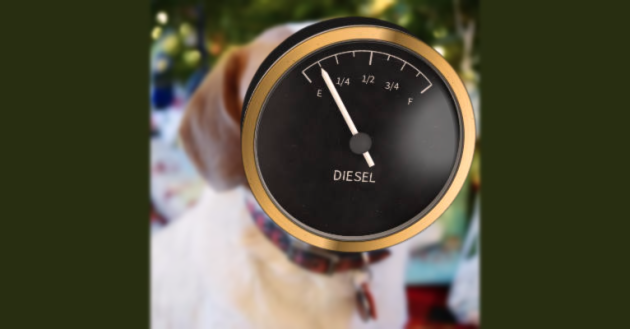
0.125
